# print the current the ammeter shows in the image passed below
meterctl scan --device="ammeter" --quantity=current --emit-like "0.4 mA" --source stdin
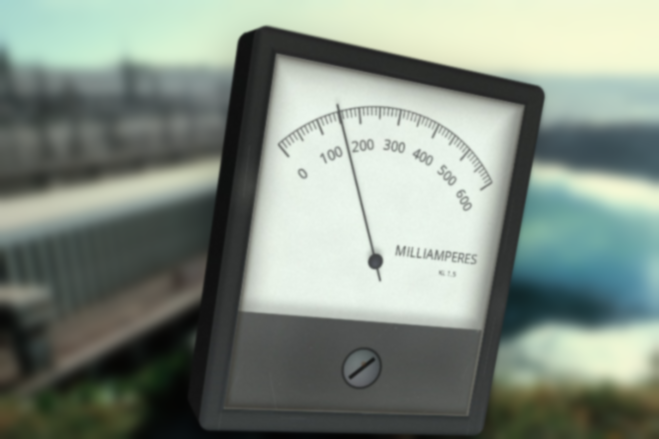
150 mA
